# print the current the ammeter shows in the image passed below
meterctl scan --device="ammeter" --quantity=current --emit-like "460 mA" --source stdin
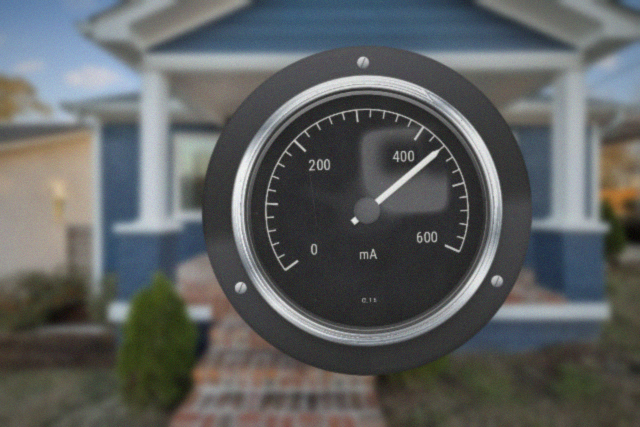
440 mA
